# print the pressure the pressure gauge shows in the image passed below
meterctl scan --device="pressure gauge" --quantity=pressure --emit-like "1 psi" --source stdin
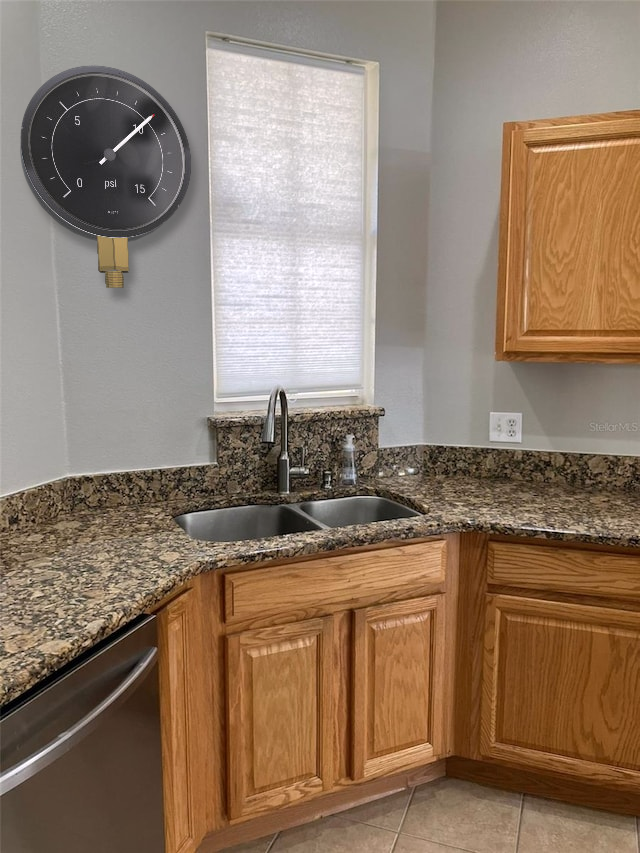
10 psi
